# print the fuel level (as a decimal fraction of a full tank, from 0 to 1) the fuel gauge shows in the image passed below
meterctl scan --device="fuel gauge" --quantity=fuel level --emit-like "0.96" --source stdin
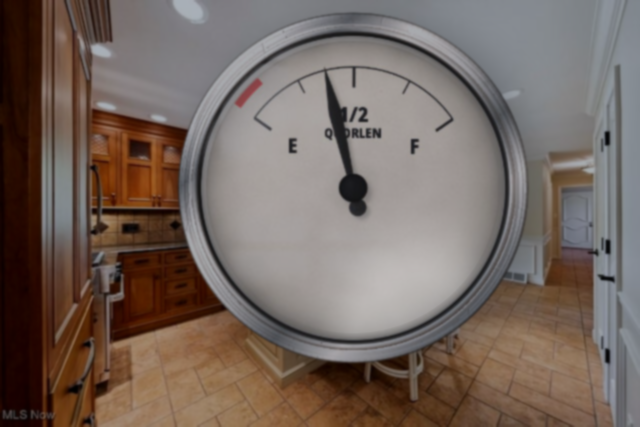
0.375
